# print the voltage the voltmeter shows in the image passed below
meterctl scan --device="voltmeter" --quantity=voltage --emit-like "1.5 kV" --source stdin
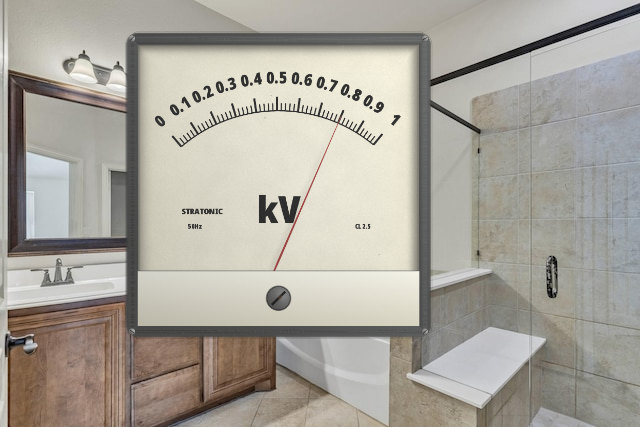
0.8 kV
